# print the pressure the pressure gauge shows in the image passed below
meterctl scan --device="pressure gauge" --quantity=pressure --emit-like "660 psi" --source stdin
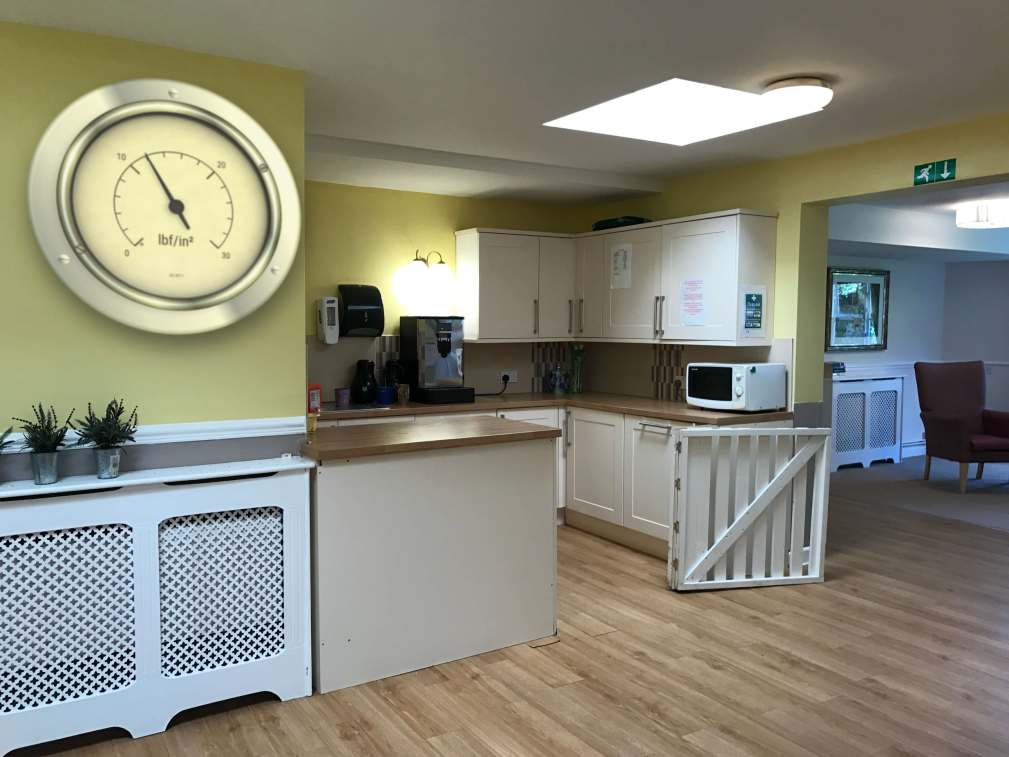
12 psi
